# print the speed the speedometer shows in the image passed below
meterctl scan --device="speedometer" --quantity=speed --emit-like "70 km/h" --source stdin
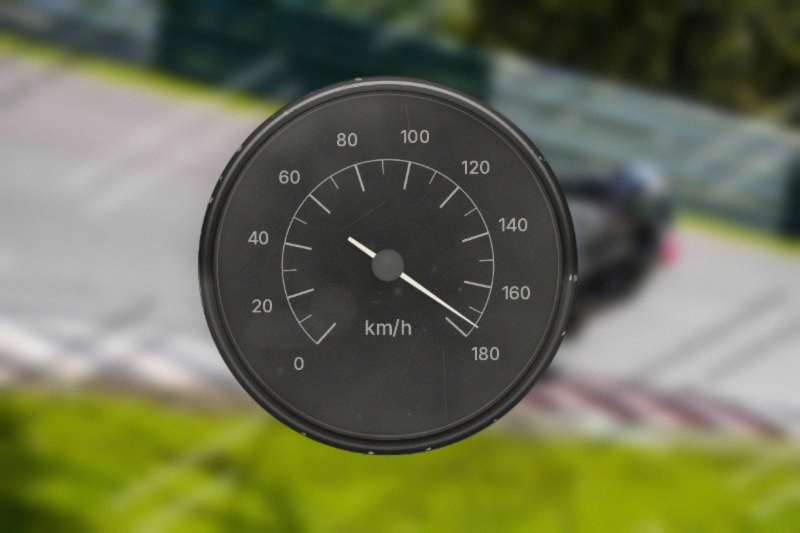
175 km/h
